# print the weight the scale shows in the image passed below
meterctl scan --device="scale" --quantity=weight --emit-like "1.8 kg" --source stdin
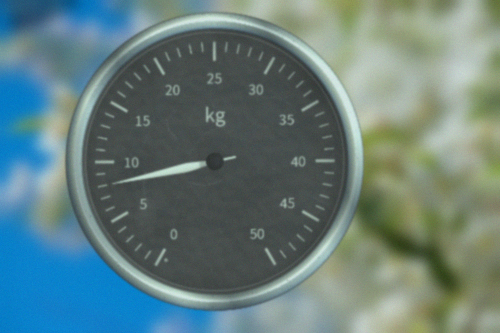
8 kg
